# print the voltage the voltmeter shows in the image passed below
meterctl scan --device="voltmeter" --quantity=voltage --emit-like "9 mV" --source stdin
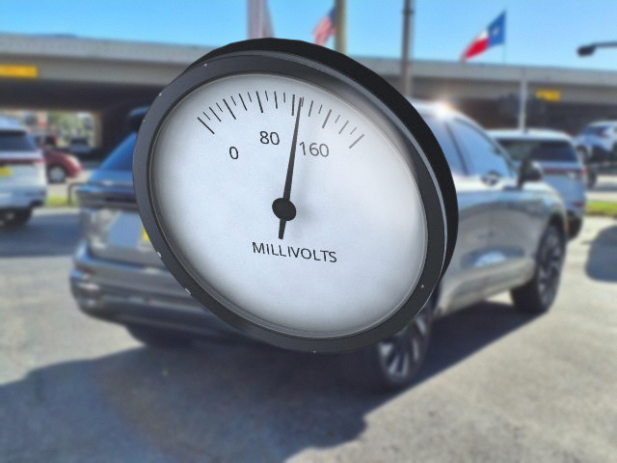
130 mV
